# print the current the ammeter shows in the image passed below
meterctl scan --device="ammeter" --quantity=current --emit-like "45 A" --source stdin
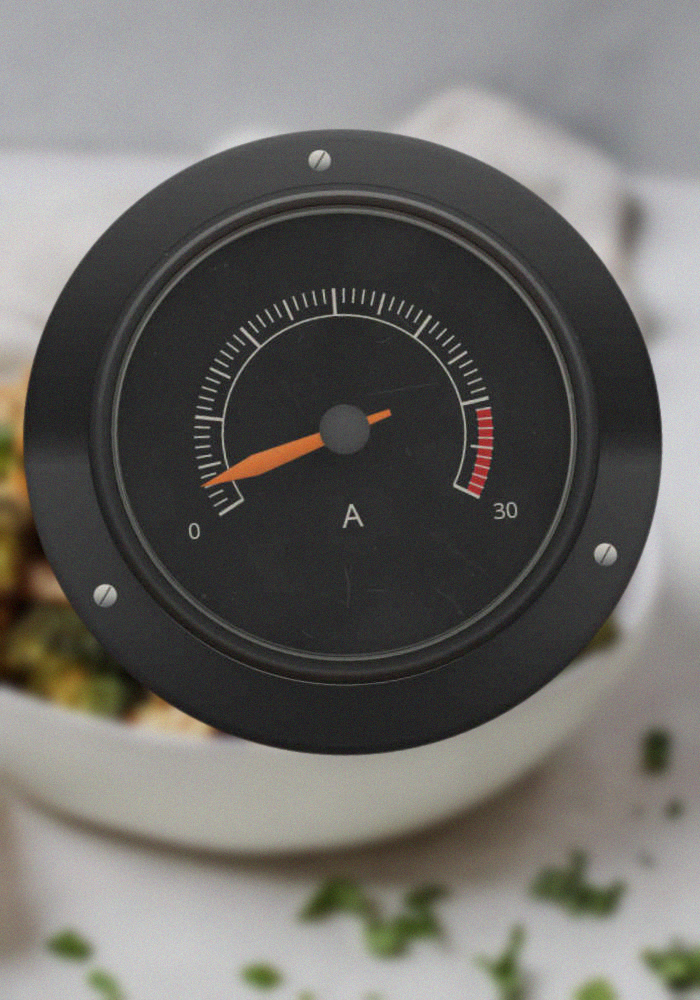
1.5 A
